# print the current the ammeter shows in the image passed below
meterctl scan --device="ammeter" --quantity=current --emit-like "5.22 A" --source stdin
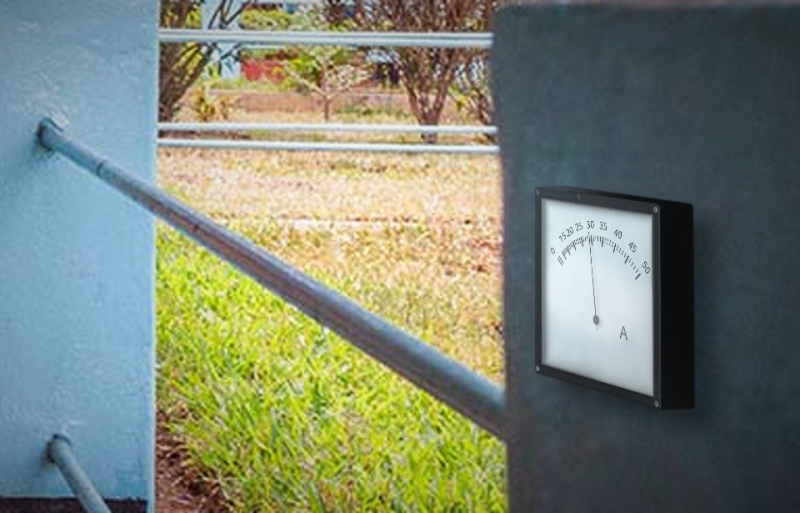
30 A
